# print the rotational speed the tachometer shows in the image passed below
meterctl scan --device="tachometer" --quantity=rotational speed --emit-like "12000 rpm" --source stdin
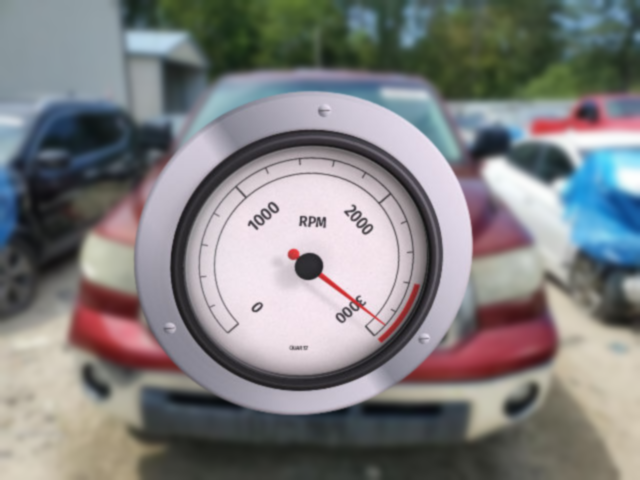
2900 rpm
